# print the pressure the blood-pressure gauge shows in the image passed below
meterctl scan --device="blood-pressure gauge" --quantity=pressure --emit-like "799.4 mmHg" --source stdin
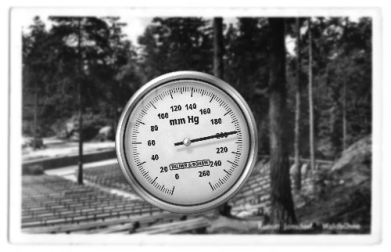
200 mmHg
